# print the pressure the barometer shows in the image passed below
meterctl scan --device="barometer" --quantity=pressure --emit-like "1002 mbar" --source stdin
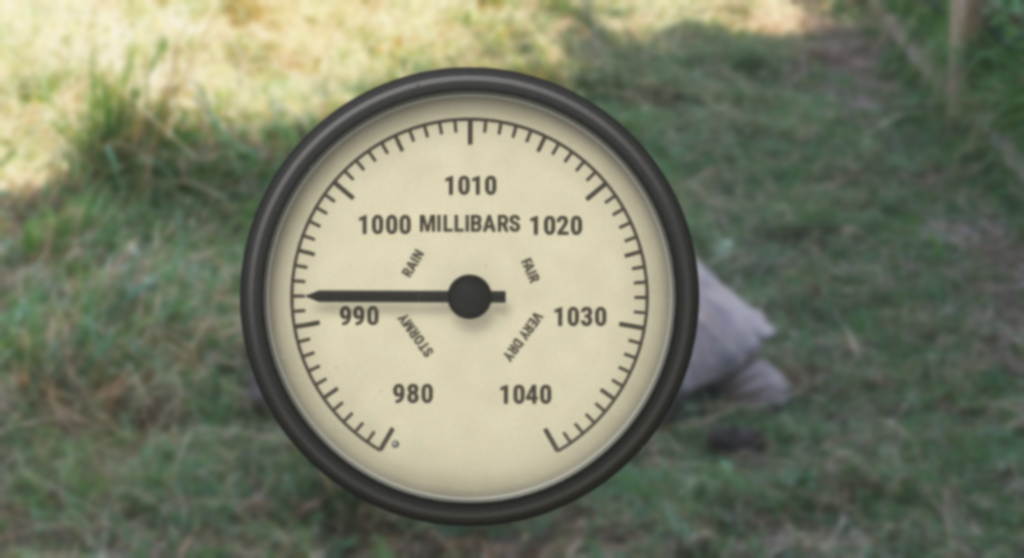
992 mbar
